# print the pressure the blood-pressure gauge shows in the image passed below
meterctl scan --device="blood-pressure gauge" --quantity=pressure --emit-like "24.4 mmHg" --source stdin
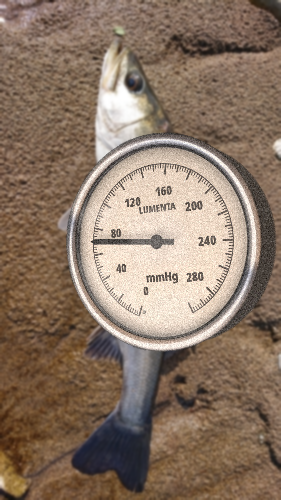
70 mmHg
